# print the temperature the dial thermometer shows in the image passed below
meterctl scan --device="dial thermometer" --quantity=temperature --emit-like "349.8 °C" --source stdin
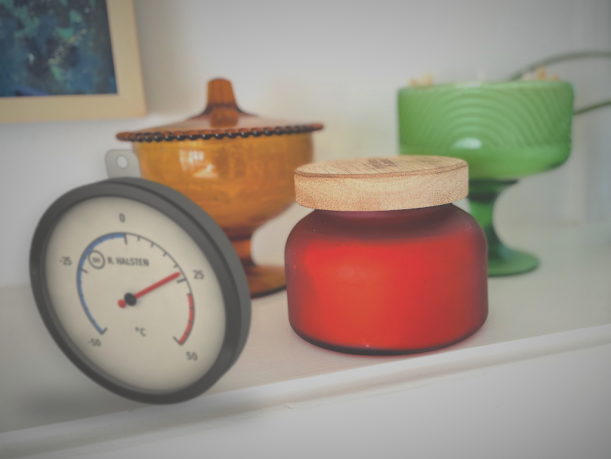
22.5 °C
